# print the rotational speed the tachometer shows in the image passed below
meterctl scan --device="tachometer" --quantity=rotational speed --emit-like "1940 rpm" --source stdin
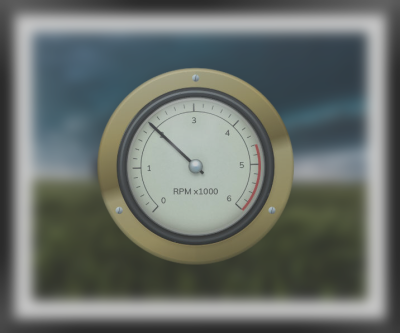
2000 rpm
